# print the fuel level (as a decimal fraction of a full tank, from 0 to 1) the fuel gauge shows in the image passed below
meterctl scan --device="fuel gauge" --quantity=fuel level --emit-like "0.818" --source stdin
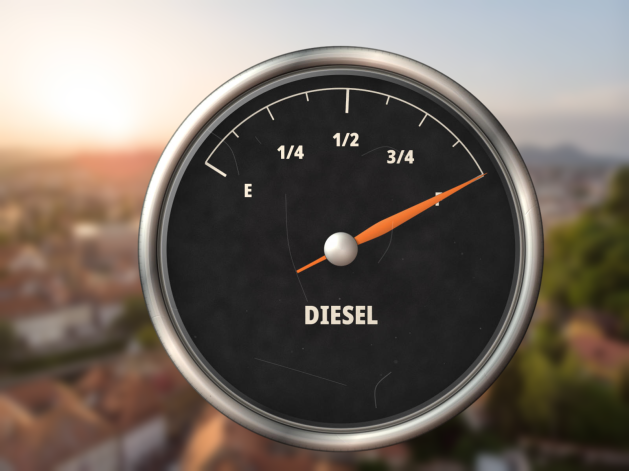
1
